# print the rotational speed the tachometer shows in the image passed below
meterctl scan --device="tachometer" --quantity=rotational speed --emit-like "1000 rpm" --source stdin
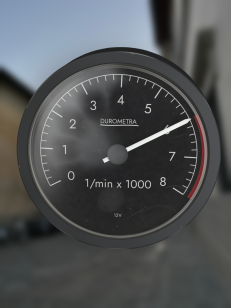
6000 rpm
